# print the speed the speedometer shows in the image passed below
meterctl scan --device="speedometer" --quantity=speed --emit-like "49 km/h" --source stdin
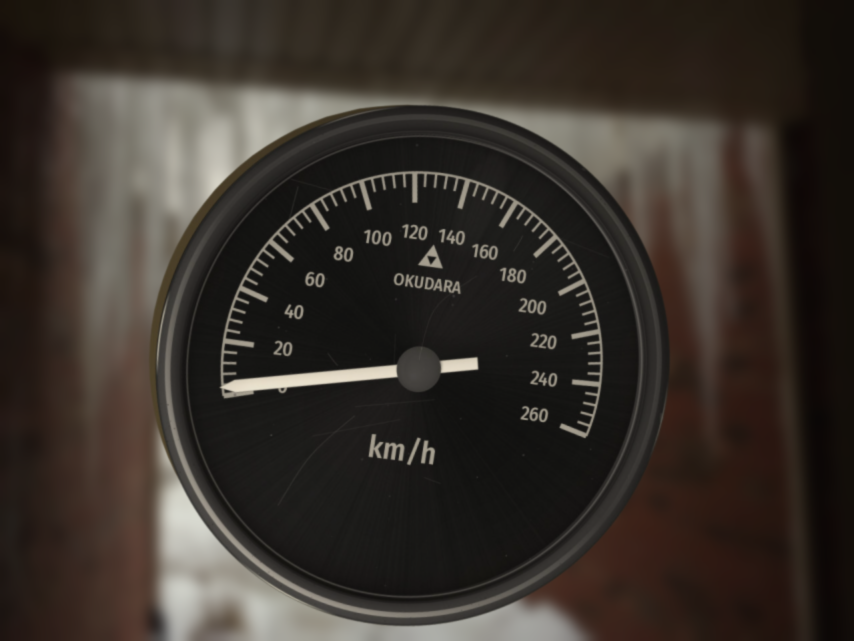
4 km/h
